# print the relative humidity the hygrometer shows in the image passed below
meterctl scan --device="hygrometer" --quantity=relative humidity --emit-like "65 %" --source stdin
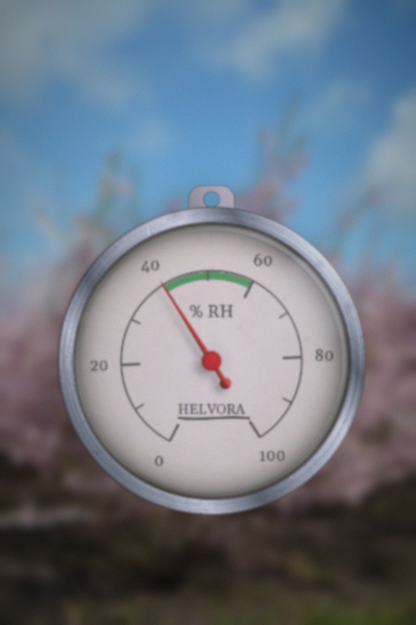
40 %
